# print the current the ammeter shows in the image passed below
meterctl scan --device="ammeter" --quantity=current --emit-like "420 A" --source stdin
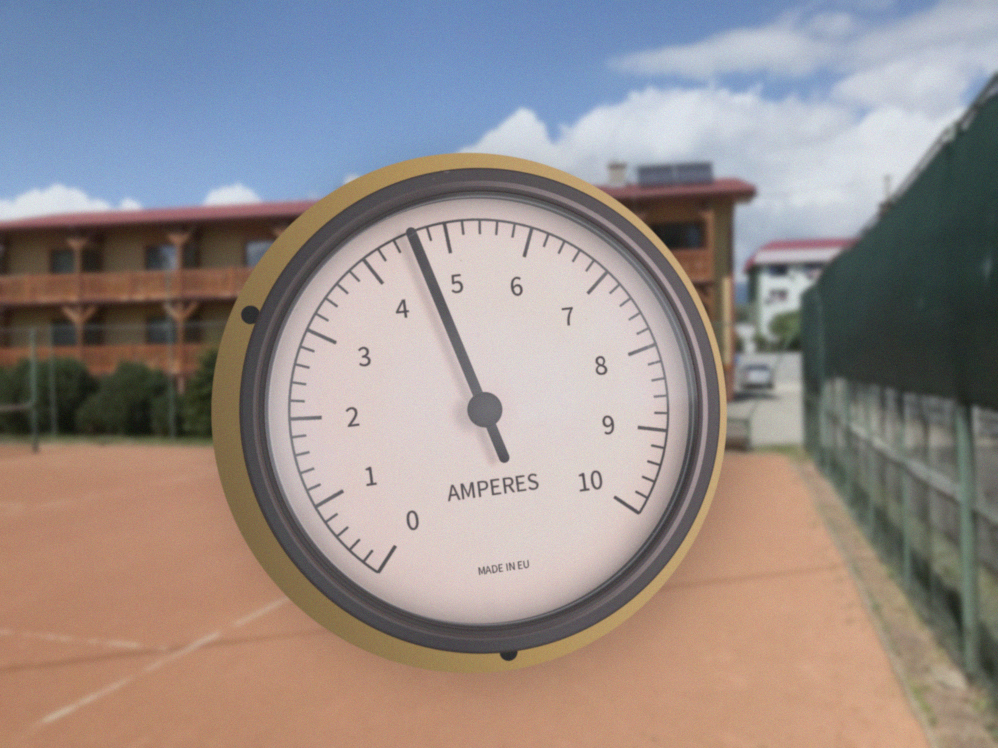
4.6 A
